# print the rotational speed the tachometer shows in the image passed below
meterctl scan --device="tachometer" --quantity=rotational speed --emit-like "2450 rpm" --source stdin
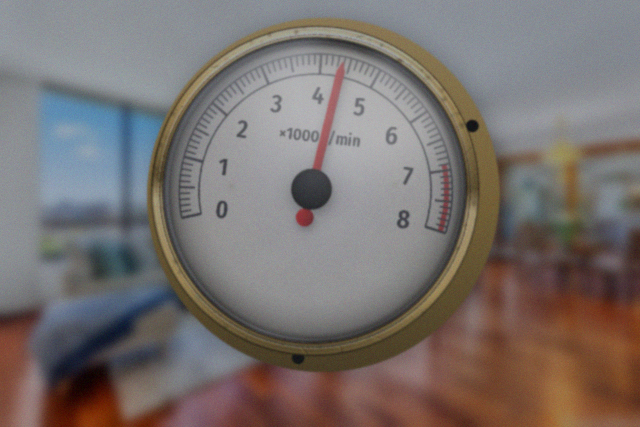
4400 rpm
